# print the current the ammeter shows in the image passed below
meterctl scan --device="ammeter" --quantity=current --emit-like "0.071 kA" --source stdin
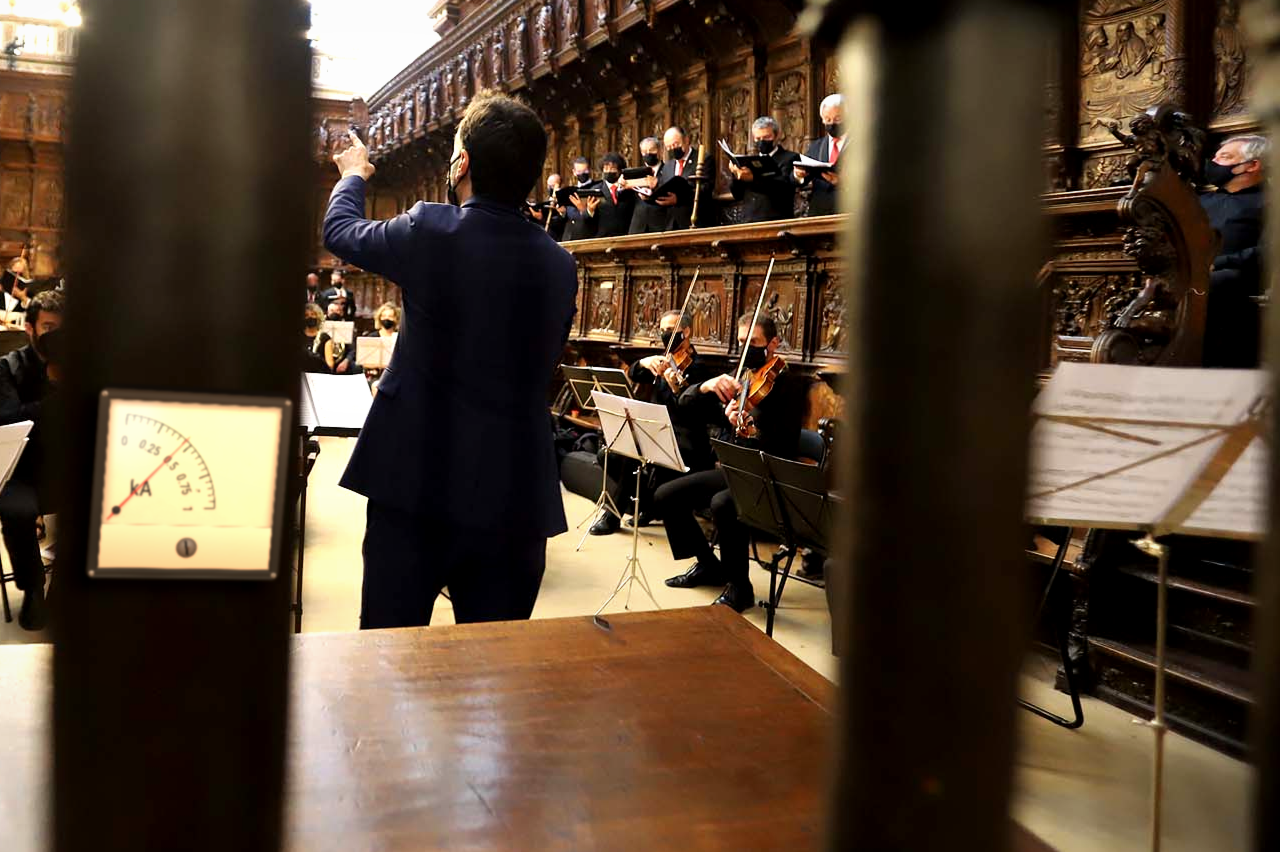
0.45 kA
